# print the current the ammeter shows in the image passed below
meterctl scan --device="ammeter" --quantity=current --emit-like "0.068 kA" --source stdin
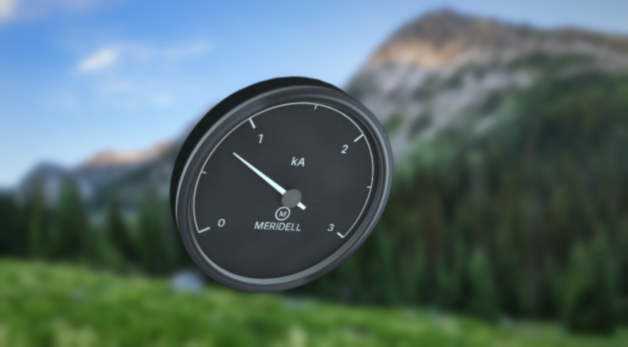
0.75 kA
